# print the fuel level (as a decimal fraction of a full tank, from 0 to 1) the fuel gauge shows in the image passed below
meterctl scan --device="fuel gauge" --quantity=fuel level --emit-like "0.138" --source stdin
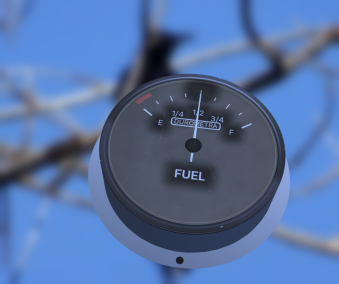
0.5
